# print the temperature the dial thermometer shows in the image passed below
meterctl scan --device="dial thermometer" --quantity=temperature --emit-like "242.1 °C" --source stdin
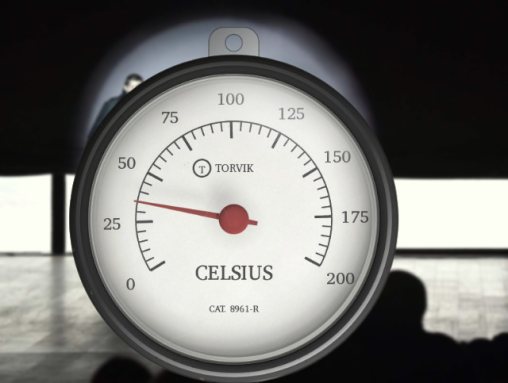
35 °C
